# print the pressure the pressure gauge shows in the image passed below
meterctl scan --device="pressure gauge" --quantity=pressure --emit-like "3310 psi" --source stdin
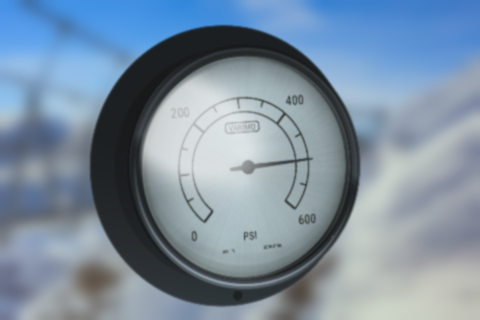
500 psi
